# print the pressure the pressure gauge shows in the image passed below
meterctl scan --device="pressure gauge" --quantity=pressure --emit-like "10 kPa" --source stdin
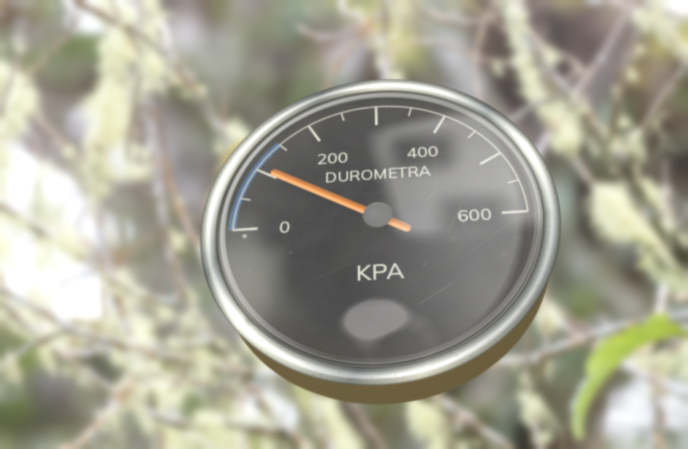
100 kPa
